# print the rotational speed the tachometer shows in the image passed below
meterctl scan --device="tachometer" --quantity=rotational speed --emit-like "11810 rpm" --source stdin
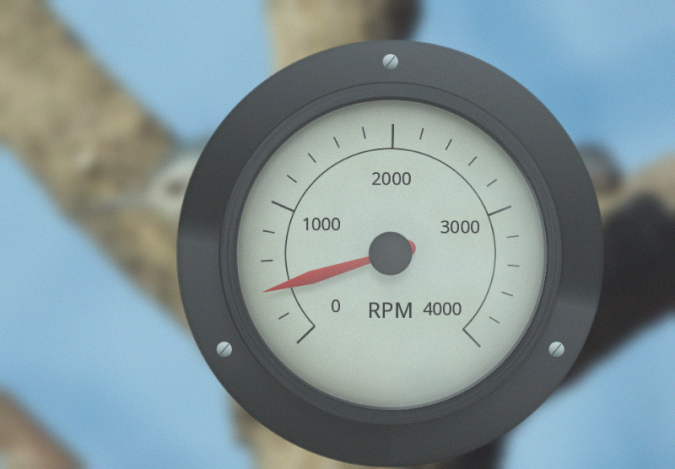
400 rpm
